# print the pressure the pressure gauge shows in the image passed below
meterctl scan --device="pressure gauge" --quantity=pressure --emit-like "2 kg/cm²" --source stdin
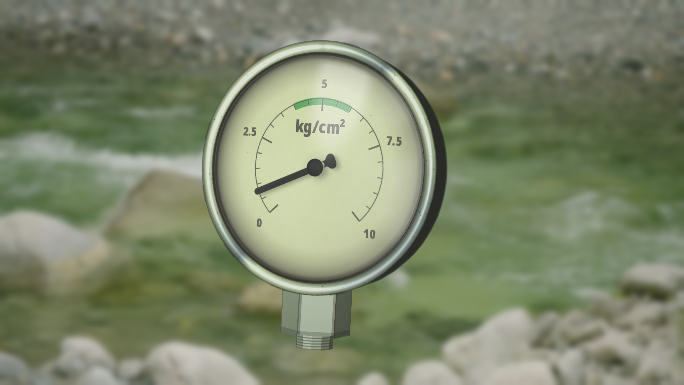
0.75 kg/cm²
